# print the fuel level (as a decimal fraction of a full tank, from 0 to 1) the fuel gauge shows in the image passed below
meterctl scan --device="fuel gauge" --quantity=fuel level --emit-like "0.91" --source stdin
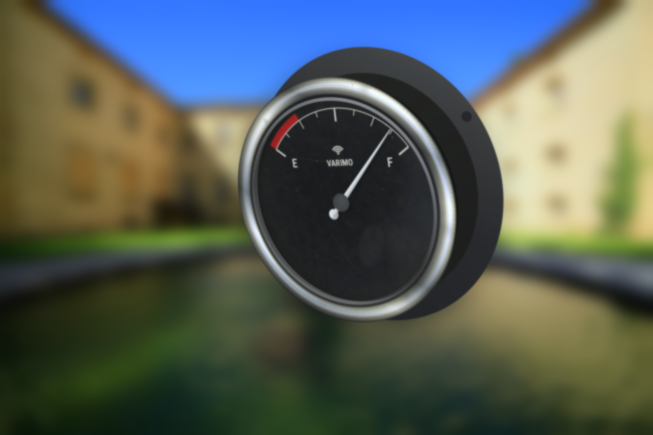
0.875
